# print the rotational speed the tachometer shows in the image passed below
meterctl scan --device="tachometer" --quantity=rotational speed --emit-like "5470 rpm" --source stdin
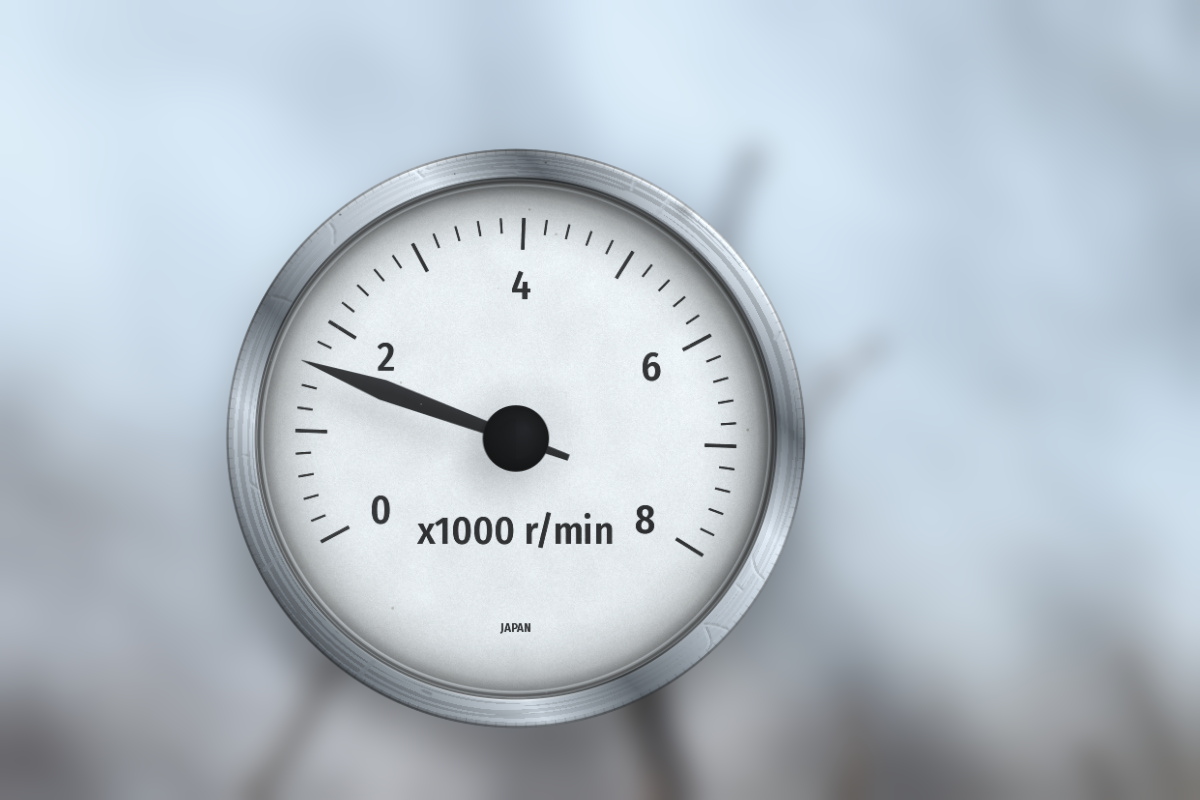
1600 rpm
